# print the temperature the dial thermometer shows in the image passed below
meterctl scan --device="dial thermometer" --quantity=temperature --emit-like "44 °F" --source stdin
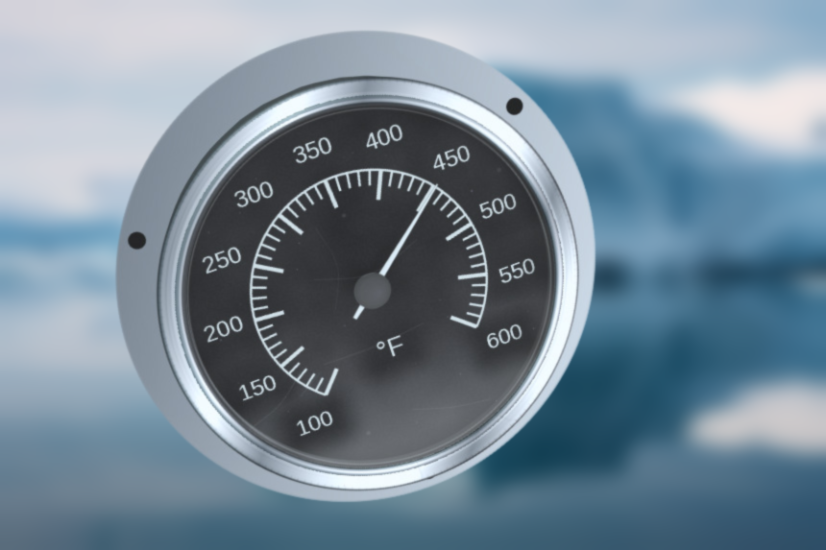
450 °F
